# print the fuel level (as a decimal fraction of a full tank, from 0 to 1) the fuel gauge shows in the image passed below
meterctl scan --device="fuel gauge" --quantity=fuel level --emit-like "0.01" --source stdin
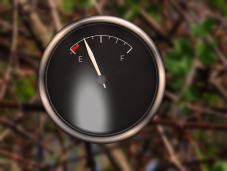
0.25
